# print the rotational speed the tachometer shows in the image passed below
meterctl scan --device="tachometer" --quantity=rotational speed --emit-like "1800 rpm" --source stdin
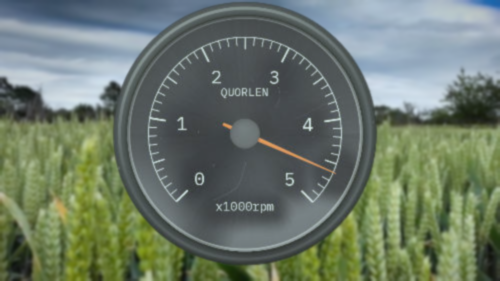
4600 rpm
